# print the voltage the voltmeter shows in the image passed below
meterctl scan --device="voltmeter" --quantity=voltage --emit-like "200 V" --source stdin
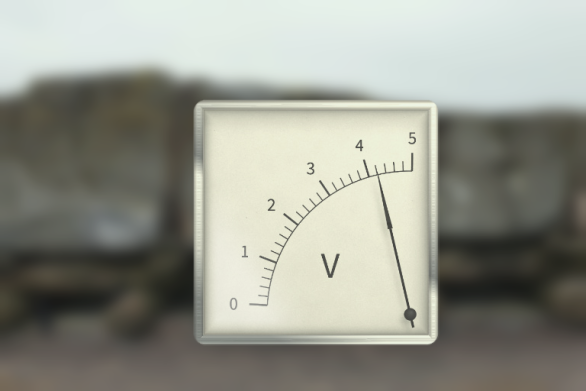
4.2 V
